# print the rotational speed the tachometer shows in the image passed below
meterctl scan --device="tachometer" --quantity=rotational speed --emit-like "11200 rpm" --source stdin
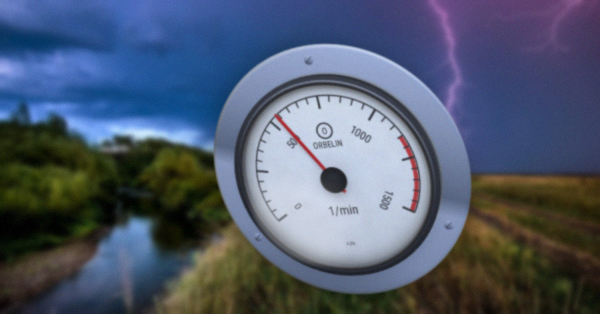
550 rpm
